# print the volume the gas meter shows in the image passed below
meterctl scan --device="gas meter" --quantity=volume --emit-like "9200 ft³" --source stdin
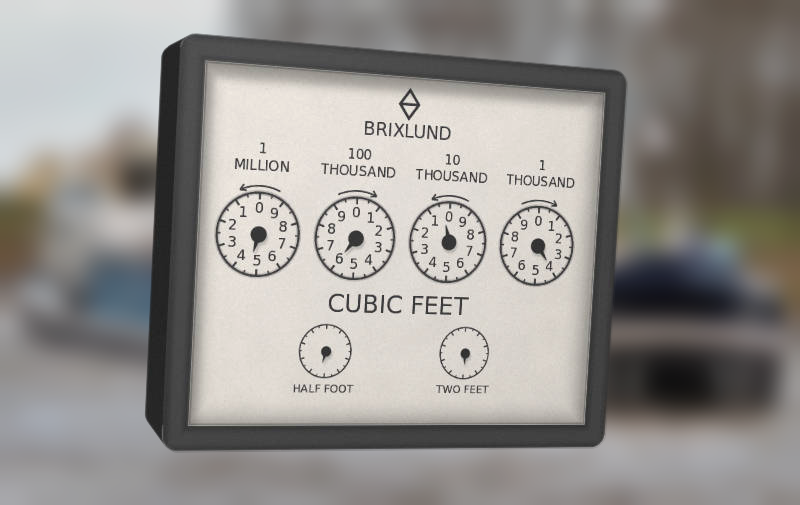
460400 ft³
